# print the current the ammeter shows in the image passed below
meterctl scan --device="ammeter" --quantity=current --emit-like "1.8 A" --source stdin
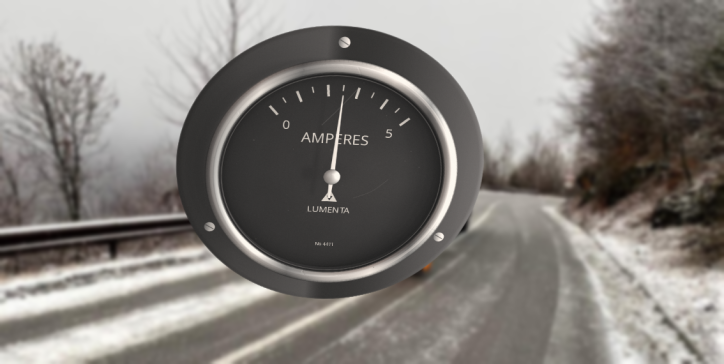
2.5 A
